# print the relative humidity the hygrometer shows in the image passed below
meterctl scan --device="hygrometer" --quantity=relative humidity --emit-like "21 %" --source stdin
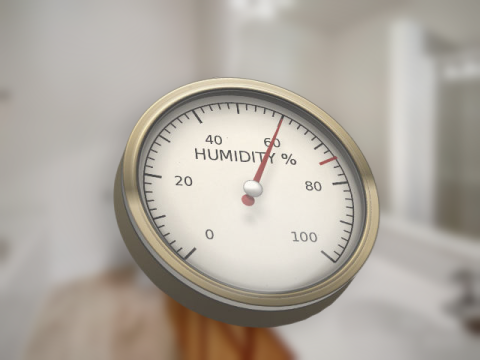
60 %
